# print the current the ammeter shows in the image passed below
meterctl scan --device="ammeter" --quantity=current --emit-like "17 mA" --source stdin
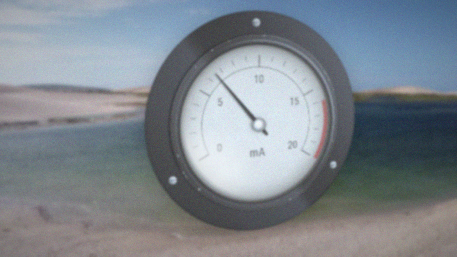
6.5 mA
